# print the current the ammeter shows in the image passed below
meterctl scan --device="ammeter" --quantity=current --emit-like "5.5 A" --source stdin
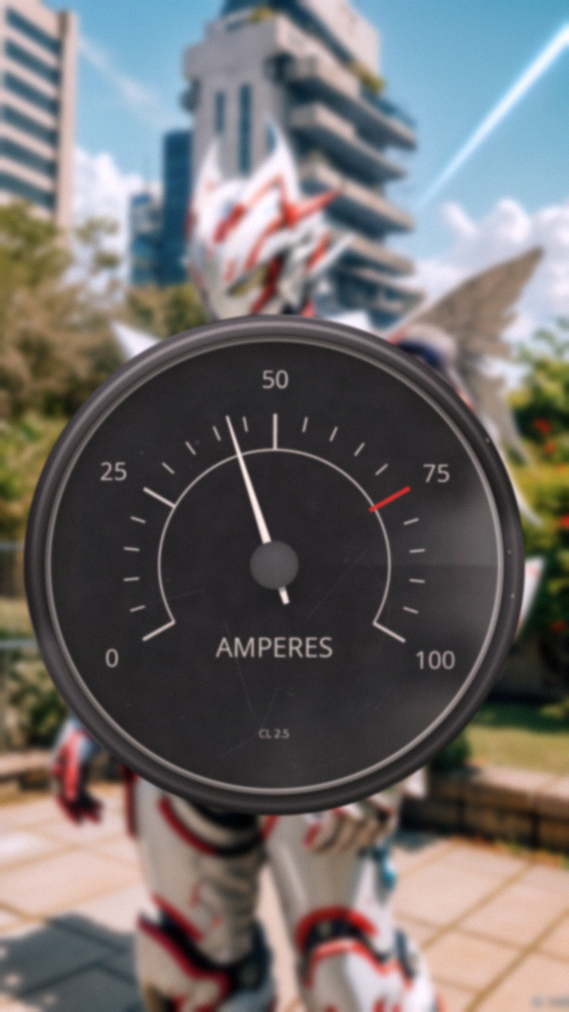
42.5 A
